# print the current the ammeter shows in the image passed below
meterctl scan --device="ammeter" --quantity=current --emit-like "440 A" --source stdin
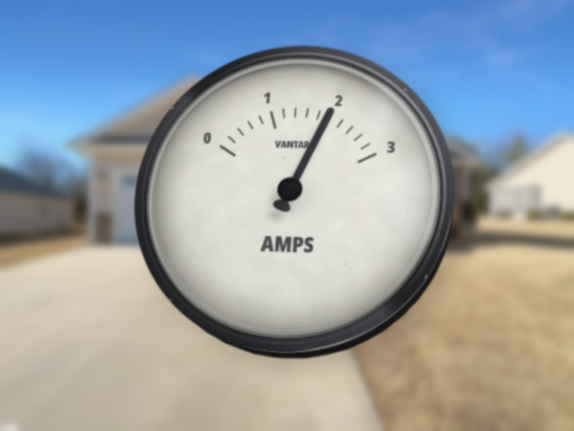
2 A
